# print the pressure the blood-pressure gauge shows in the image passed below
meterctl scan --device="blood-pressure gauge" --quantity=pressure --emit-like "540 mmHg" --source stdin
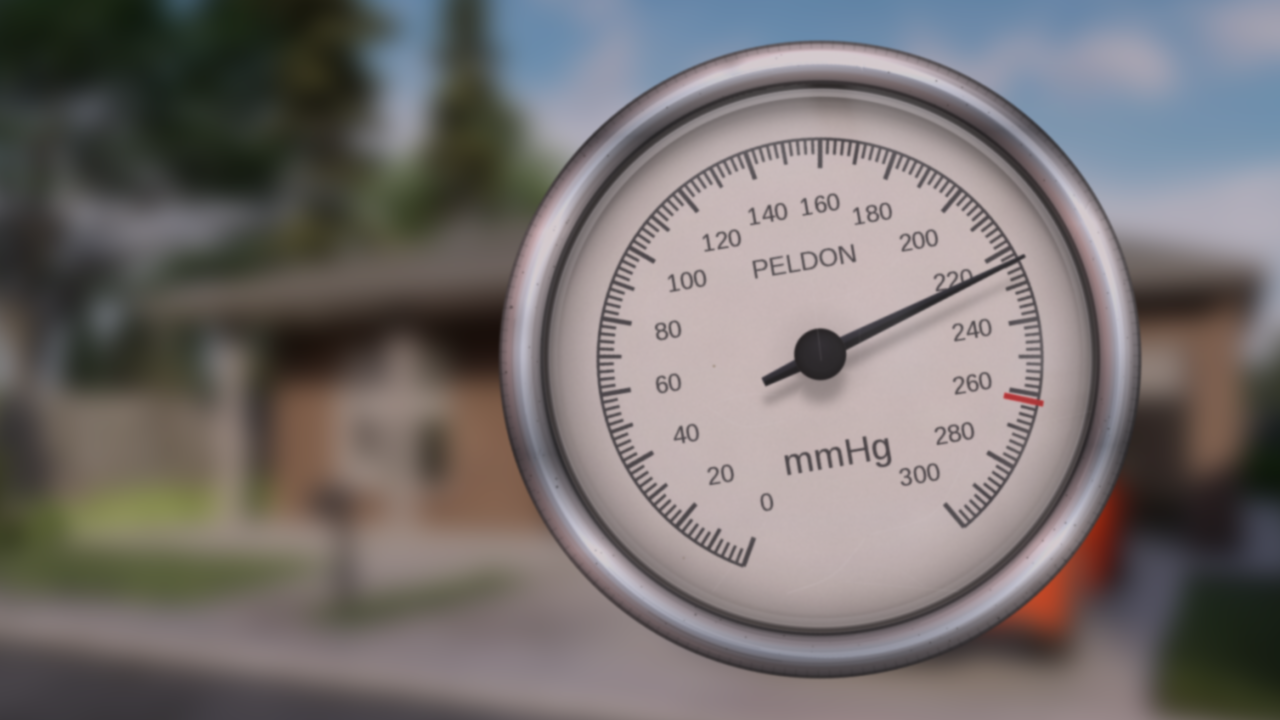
224 mmHg
